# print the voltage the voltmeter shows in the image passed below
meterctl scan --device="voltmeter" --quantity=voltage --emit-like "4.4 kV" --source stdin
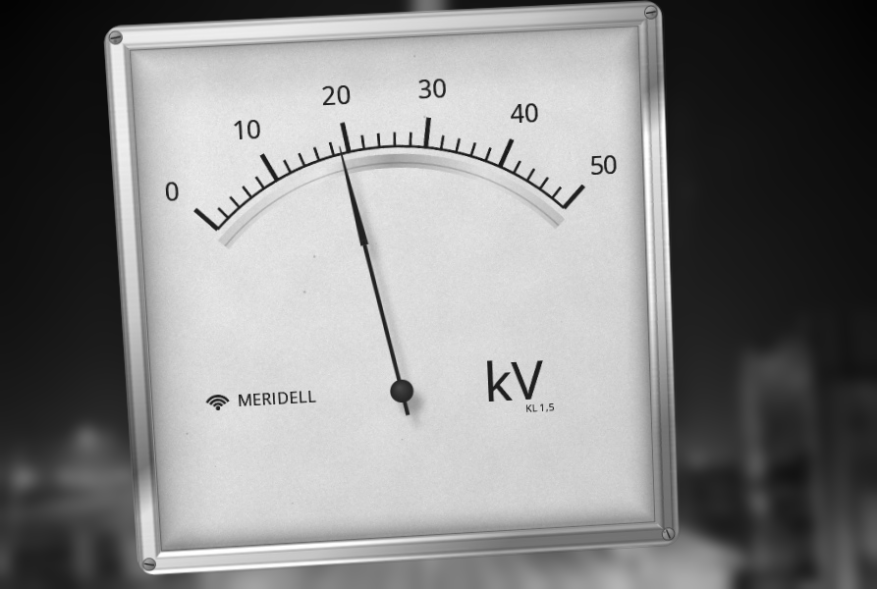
19 kV
